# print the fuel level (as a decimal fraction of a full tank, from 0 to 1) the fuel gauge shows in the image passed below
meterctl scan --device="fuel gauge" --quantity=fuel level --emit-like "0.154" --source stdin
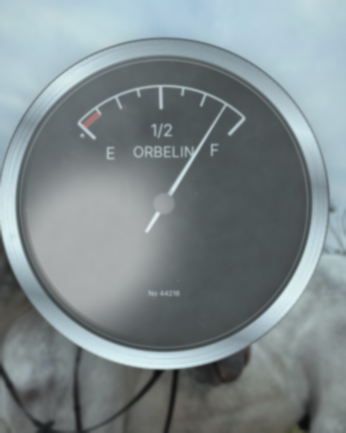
0.875
